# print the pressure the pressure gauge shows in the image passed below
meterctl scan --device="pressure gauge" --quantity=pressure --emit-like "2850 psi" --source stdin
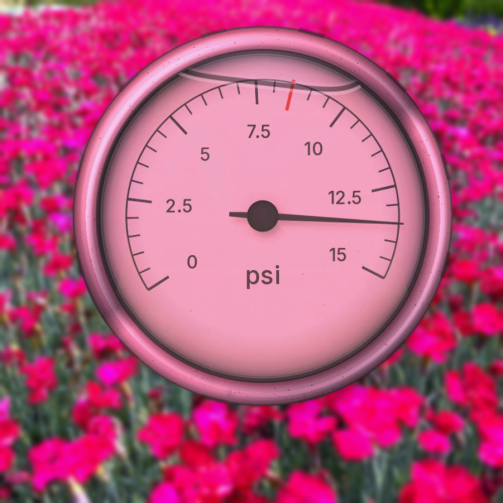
13.5 psi
